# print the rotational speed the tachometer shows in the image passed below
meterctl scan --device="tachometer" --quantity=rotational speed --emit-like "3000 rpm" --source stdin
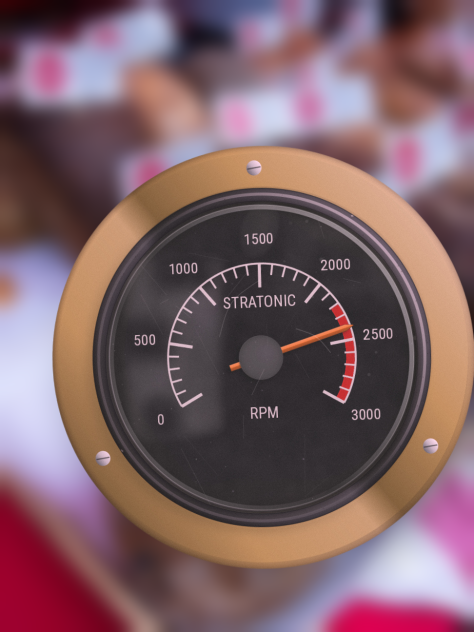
2400 rpm
